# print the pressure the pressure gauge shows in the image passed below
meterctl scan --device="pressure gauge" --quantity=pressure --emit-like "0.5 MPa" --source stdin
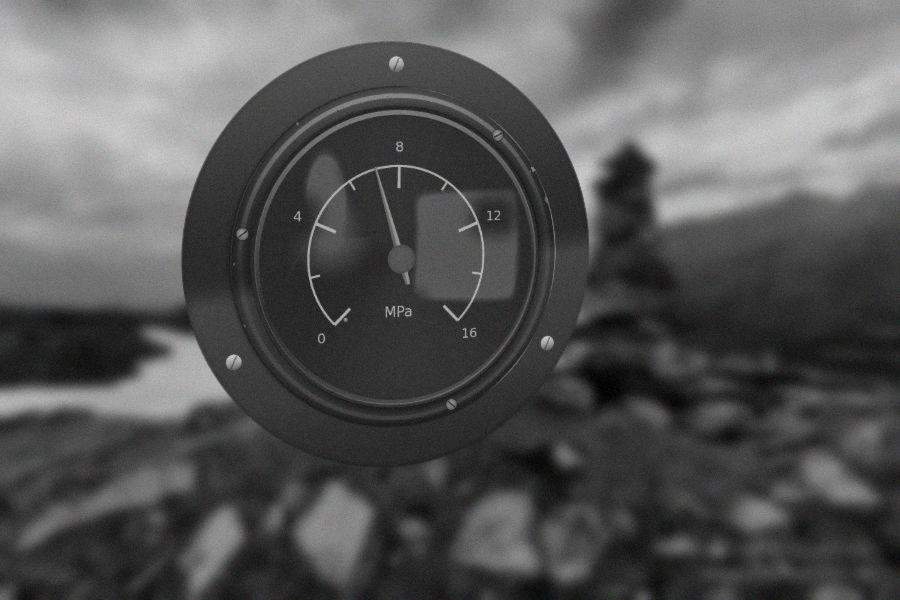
7 MPa
